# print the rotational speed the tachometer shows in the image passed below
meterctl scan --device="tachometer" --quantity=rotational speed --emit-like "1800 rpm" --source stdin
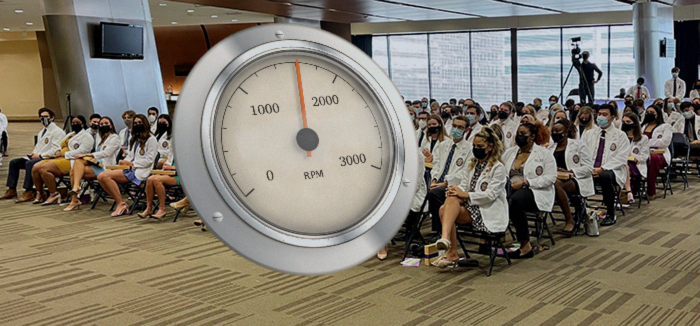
1600 rpm
